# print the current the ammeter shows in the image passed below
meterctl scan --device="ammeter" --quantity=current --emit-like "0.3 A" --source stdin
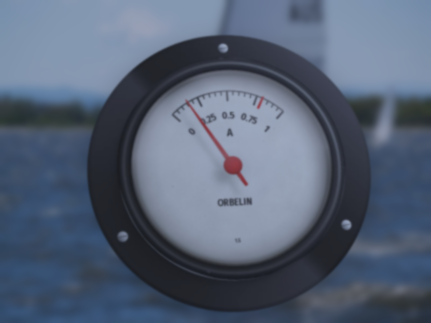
0.15 A
